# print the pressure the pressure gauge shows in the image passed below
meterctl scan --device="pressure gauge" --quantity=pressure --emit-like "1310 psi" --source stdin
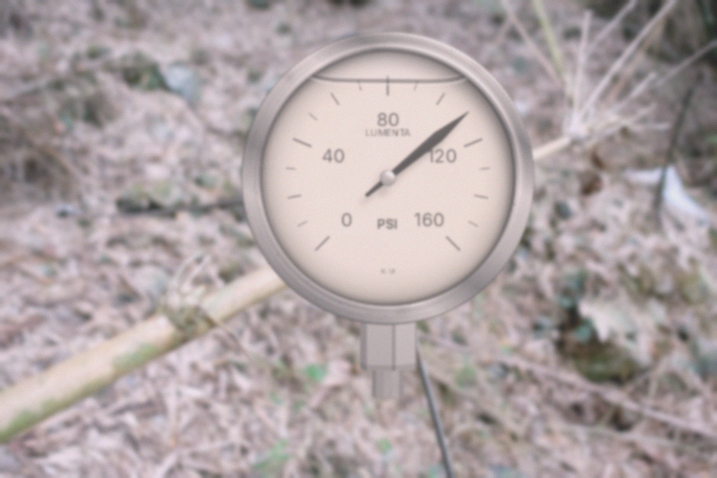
110 psi
